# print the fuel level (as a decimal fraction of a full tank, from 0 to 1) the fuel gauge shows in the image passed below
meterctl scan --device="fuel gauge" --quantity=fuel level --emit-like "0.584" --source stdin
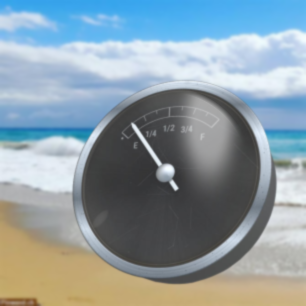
0.125
